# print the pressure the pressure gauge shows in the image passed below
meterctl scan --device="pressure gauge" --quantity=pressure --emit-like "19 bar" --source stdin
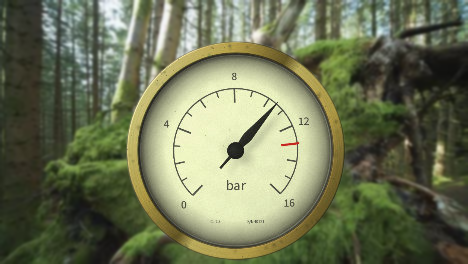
10.5 bar
